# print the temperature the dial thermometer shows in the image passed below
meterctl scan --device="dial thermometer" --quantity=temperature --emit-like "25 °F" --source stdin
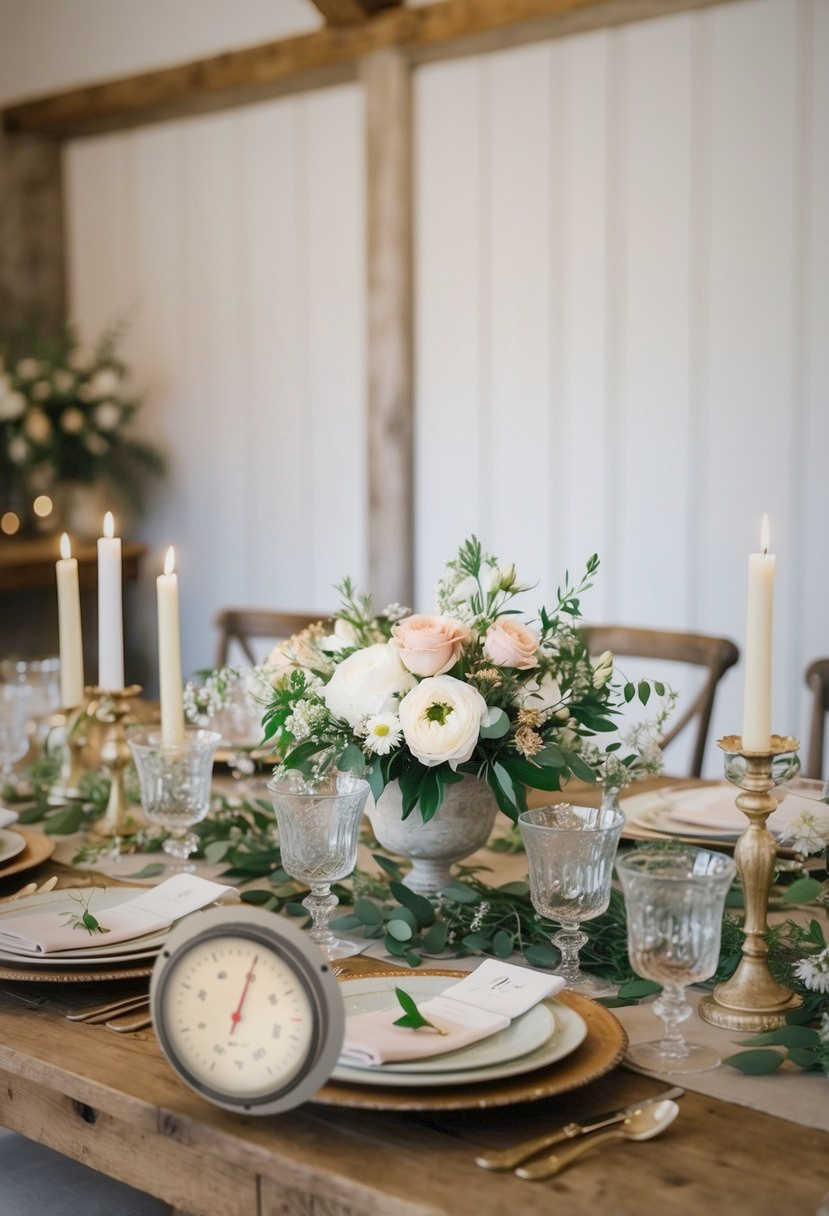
60 °F
